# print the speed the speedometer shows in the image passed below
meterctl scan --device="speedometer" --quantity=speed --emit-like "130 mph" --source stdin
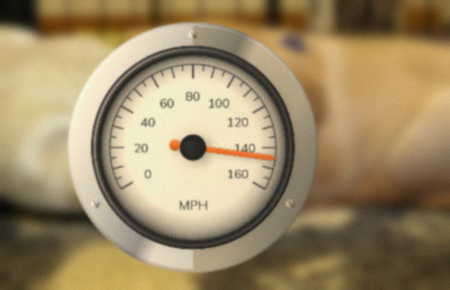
145 mph
